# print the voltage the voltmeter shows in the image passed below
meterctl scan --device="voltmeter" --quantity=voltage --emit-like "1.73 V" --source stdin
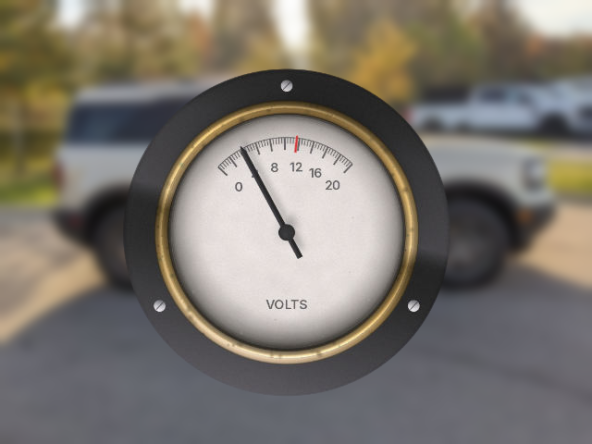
4 V
